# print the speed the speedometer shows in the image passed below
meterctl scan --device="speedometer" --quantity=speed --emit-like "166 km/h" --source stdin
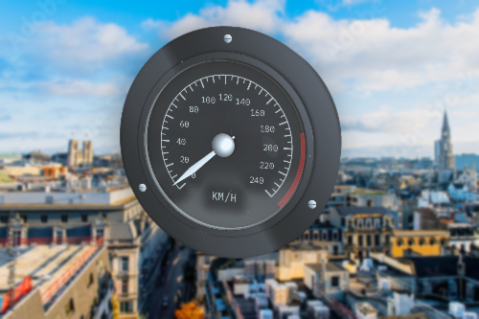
5 km/h
